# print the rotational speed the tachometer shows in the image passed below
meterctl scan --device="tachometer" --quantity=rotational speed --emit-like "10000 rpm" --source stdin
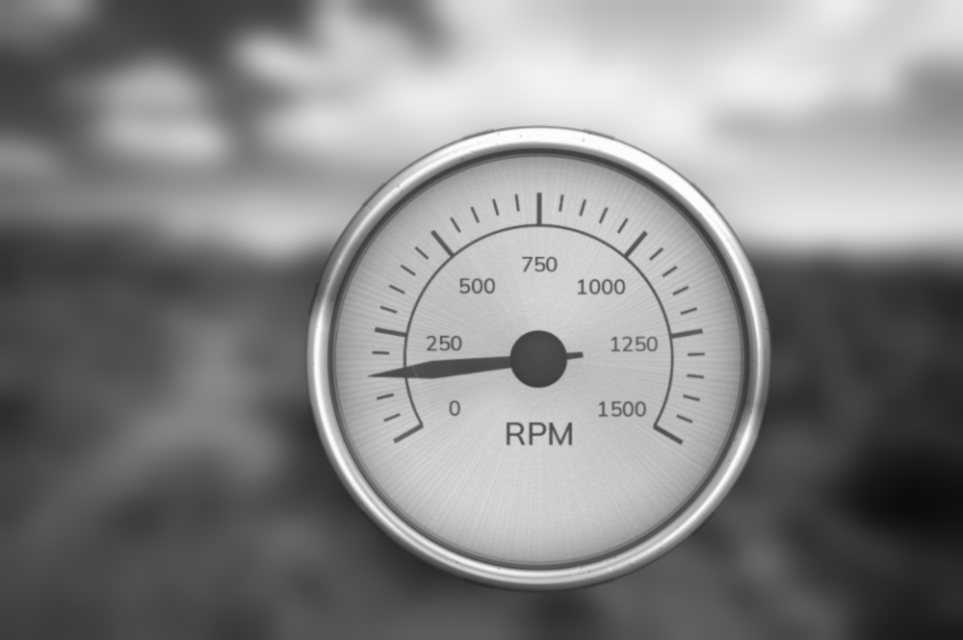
150 rpm
